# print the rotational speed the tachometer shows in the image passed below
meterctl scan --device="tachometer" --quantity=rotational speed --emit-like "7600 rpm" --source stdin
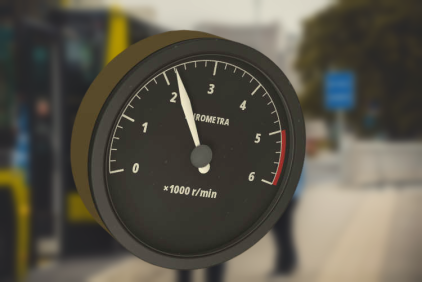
2200 rpm
